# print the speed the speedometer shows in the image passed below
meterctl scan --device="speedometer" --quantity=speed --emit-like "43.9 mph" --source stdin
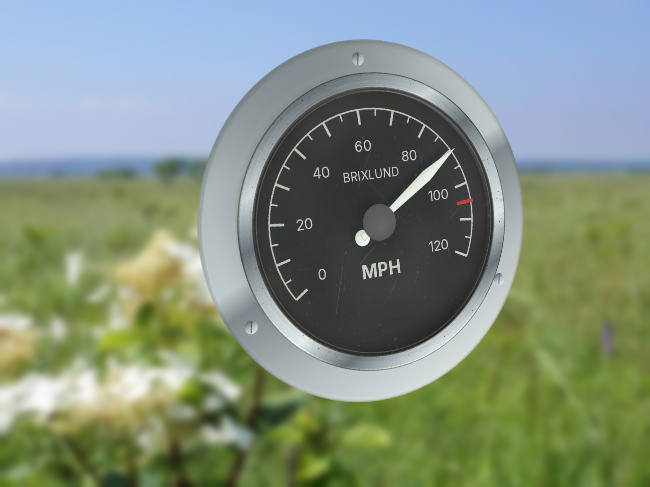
90 mph
